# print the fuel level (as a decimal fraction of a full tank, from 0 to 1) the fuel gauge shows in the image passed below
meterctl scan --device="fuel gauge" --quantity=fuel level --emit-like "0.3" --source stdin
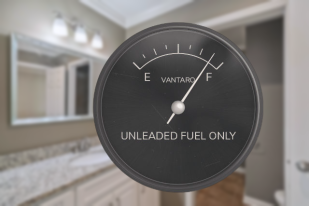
0.875
